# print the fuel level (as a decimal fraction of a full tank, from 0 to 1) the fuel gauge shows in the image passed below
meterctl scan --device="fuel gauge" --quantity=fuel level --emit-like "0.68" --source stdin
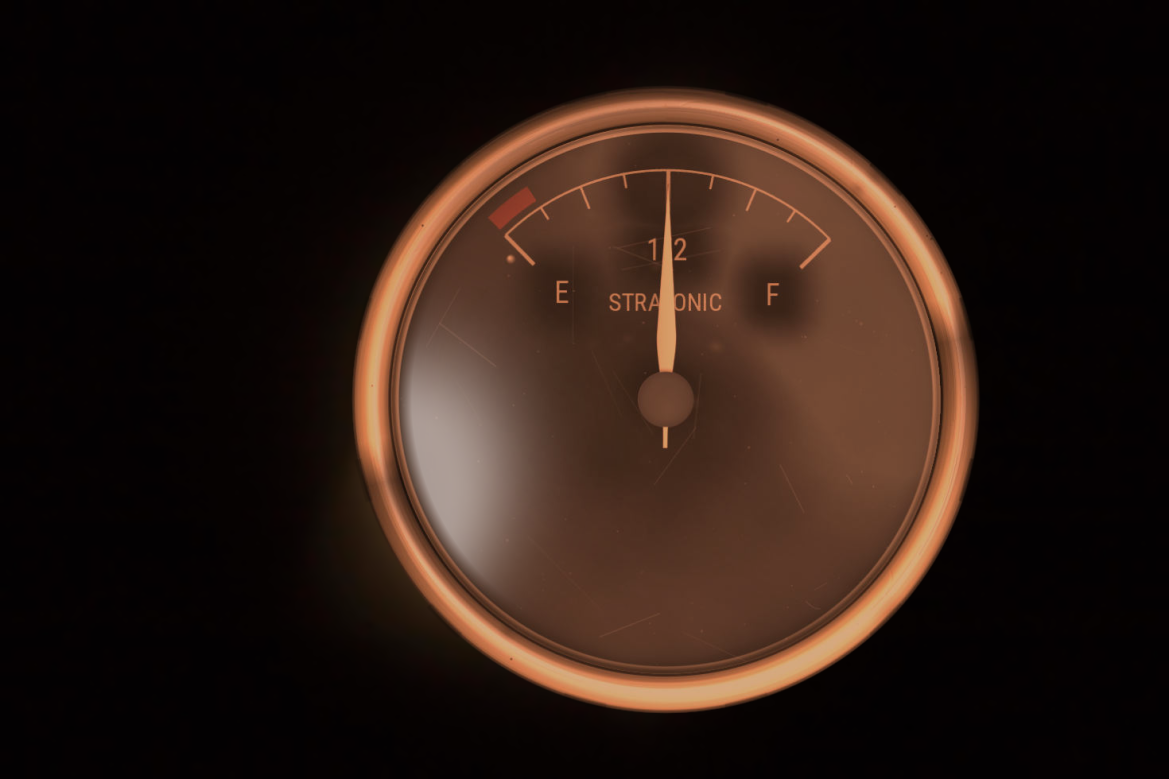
0.5
